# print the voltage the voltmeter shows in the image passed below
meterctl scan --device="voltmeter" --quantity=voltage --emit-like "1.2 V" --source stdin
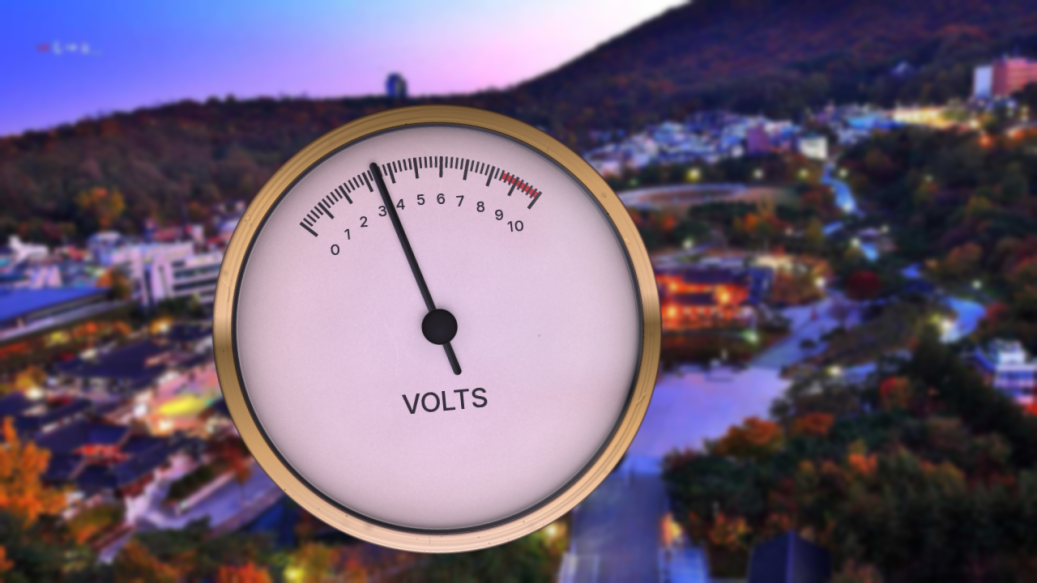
3.4 V
